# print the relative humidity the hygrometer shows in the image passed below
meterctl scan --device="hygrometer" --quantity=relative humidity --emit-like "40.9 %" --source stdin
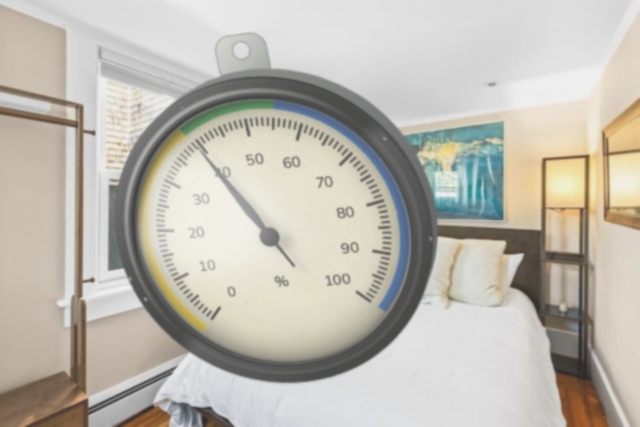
40 %
